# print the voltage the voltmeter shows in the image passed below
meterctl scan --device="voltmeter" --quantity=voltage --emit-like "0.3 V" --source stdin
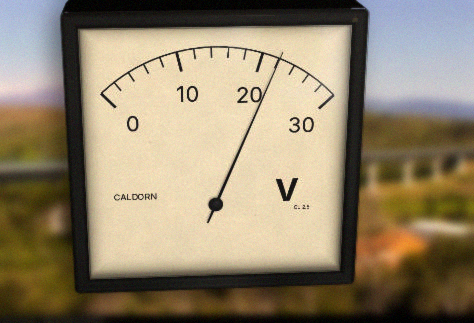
22 V
